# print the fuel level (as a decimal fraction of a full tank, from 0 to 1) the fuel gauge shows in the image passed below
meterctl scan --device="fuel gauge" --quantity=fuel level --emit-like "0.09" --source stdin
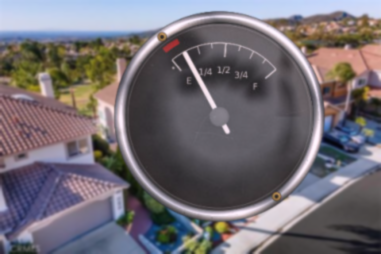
0.125
